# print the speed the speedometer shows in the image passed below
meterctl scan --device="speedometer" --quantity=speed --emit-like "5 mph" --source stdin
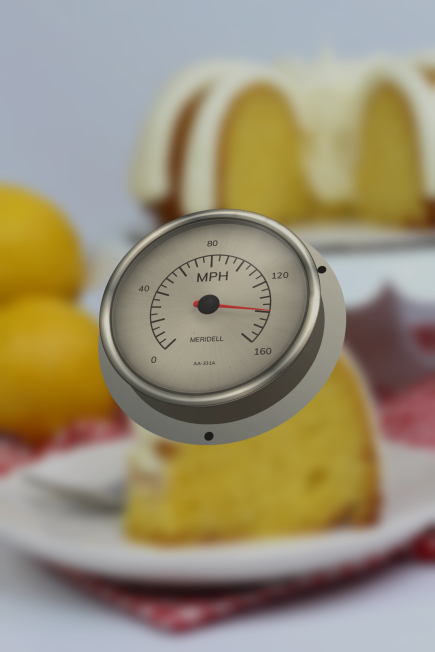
140 mph
